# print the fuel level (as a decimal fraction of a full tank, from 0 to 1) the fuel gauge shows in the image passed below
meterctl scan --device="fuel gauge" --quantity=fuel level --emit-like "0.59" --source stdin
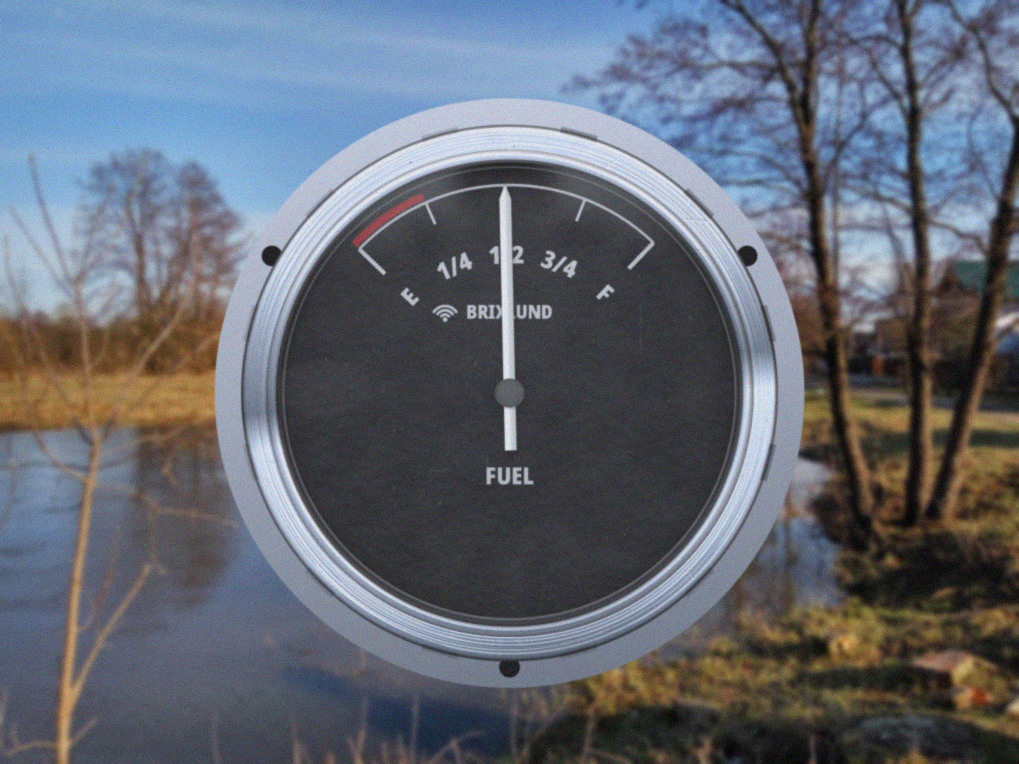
0.5
